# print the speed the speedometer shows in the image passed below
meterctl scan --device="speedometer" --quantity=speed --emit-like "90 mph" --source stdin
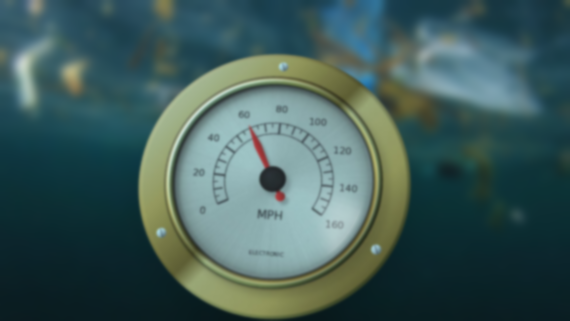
60 mph
